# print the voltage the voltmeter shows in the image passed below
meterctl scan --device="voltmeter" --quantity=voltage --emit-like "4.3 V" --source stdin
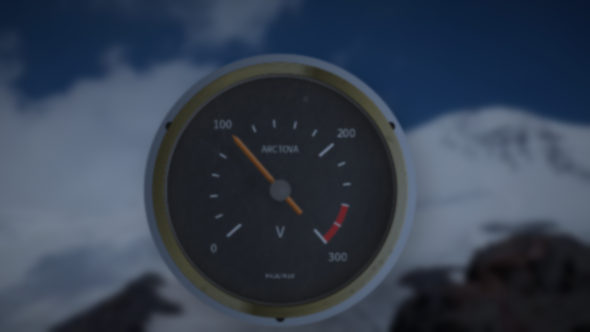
100 V
